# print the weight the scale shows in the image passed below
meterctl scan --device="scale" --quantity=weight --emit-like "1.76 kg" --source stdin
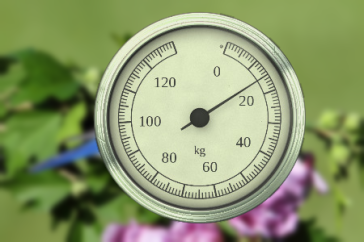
15 kg
